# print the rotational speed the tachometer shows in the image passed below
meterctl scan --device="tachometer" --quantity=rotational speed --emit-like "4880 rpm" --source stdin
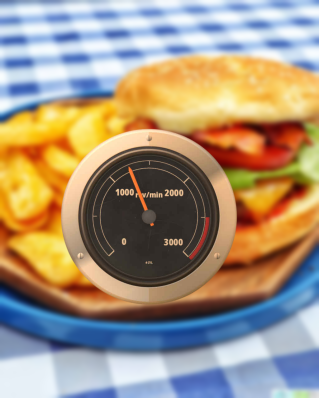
1250 rpm
